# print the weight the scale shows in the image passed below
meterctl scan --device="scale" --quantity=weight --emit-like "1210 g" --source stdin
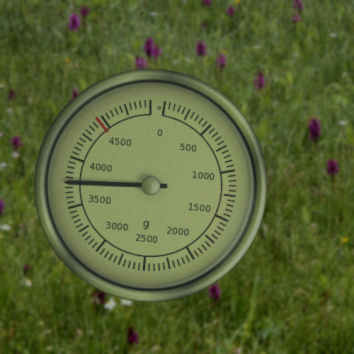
3750 g
